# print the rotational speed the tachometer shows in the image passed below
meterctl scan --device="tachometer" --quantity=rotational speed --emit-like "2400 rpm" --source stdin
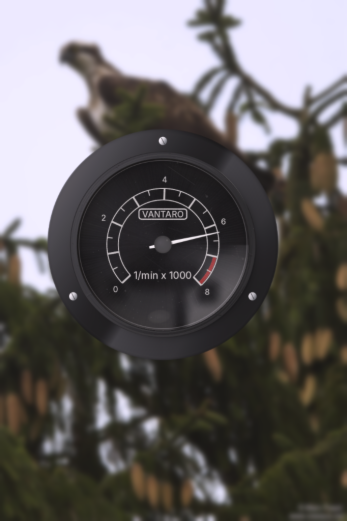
6250 rpm
